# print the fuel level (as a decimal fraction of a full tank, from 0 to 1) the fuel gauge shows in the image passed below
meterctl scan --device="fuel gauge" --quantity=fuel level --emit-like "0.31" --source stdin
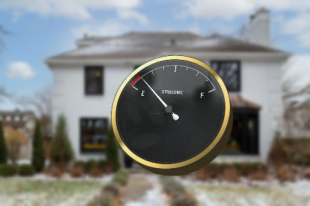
0.125
